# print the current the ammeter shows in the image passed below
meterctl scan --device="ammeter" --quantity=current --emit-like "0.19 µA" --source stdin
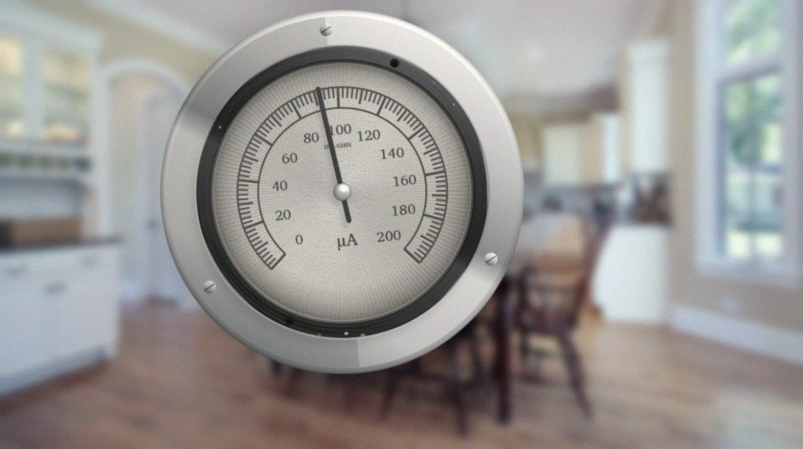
92 µA
